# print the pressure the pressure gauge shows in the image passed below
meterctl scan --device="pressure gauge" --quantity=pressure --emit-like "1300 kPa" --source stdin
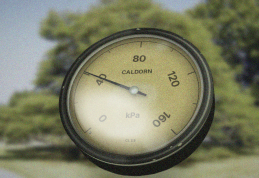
40 kPa
